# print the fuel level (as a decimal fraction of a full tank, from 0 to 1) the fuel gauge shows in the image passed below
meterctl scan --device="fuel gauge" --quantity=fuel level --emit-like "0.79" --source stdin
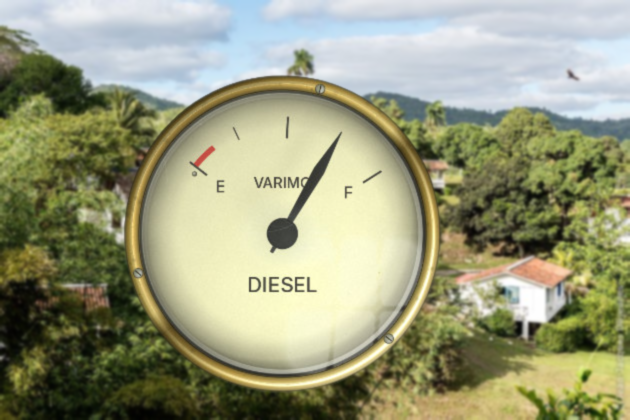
0.75
